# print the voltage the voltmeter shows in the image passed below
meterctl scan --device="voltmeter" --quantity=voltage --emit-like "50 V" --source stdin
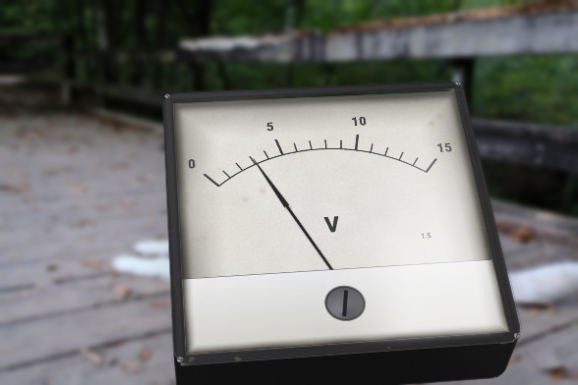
3 V
